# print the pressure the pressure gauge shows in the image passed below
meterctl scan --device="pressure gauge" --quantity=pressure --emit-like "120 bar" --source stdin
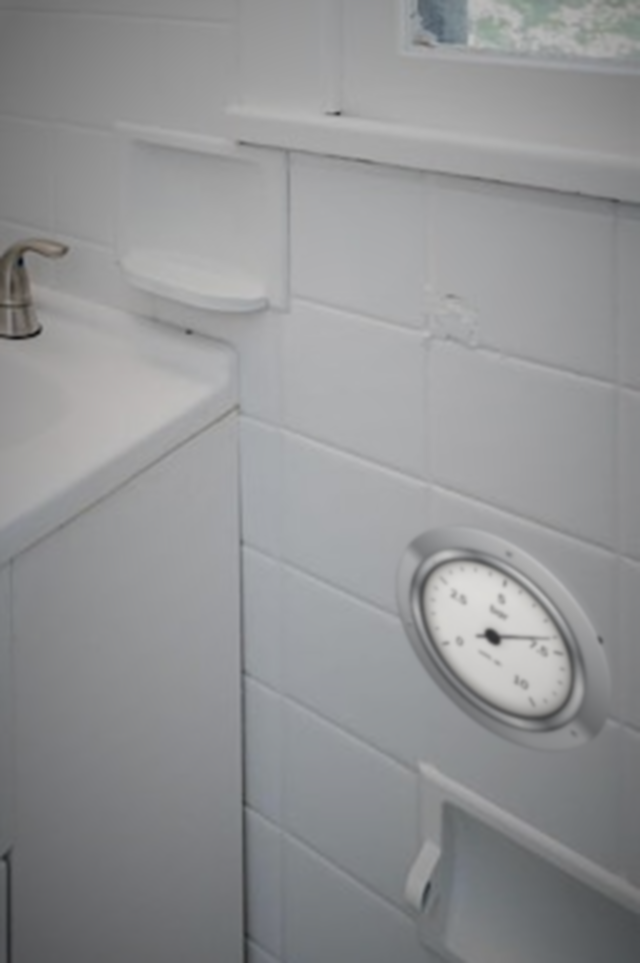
7 bar
